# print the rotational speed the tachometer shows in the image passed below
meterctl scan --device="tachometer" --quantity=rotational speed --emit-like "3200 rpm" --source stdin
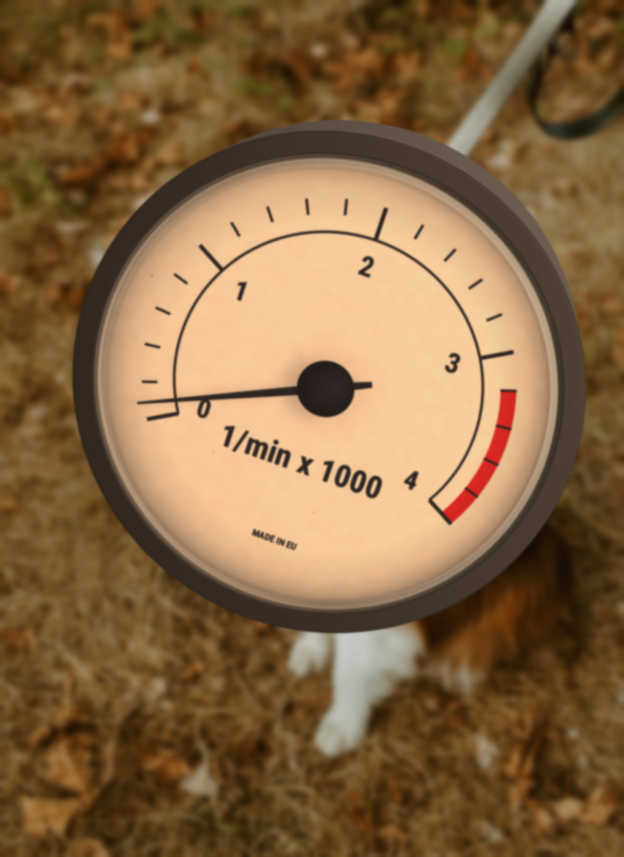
100 rpm
